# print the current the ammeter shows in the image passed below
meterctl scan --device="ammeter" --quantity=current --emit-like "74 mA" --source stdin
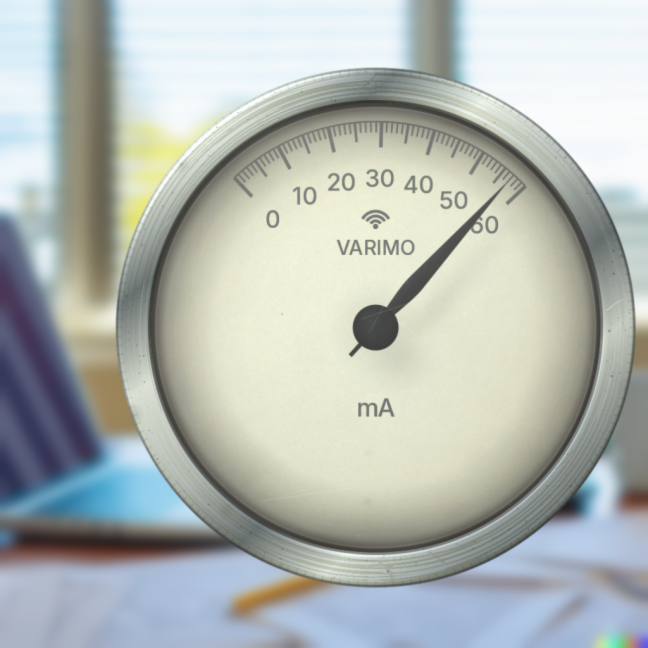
57 mA
